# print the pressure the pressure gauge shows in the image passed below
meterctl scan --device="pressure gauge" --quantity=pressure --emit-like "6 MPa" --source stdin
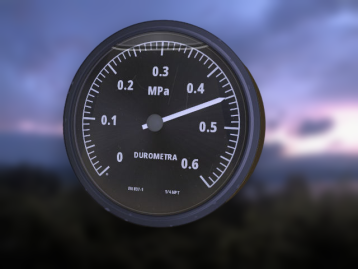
0.45 MPa
